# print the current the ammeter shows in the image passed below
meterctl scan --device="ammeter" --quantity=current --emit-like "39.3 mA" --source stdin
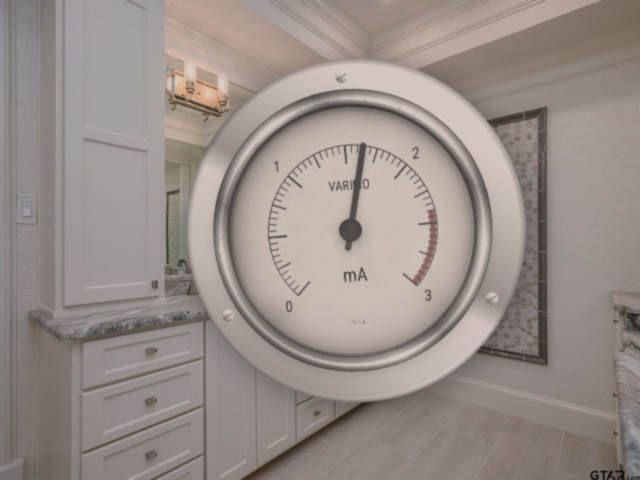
1.65 mA
